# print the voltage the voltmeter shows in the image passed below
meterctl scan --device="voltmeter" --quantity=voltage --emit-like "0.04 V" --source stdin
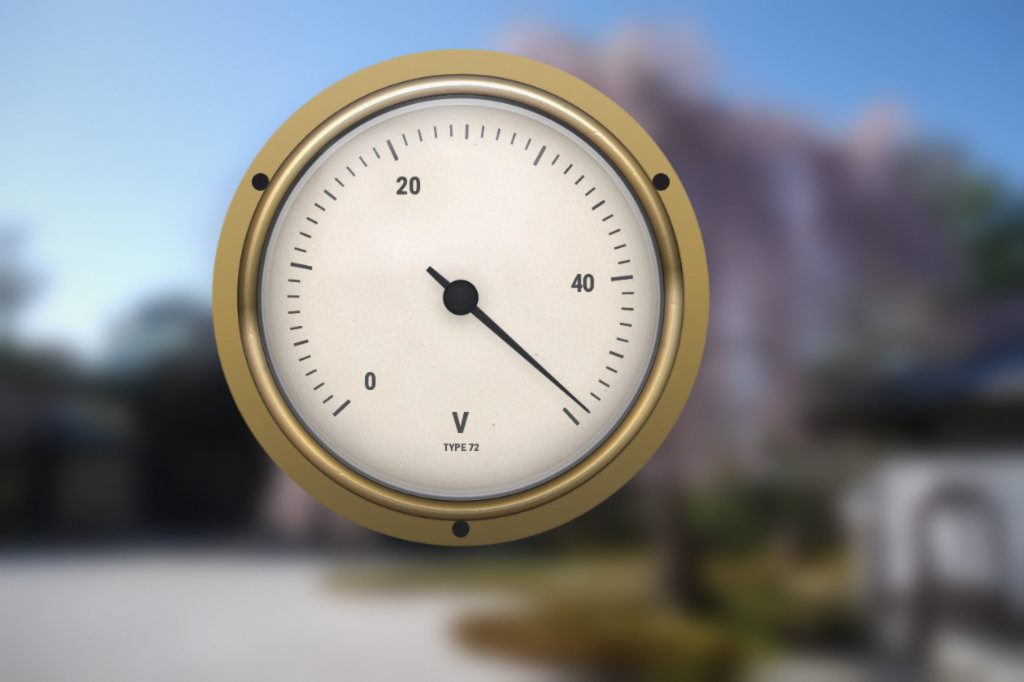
49 V
